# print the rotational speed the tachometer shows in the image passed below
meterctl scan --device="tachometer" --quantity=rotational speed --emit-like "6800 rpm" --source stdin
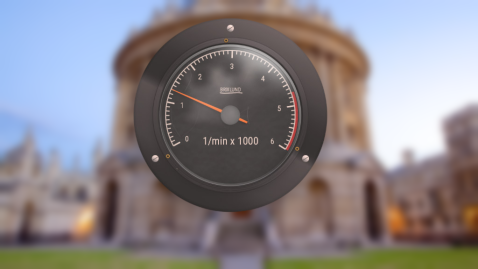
1300 rpm
